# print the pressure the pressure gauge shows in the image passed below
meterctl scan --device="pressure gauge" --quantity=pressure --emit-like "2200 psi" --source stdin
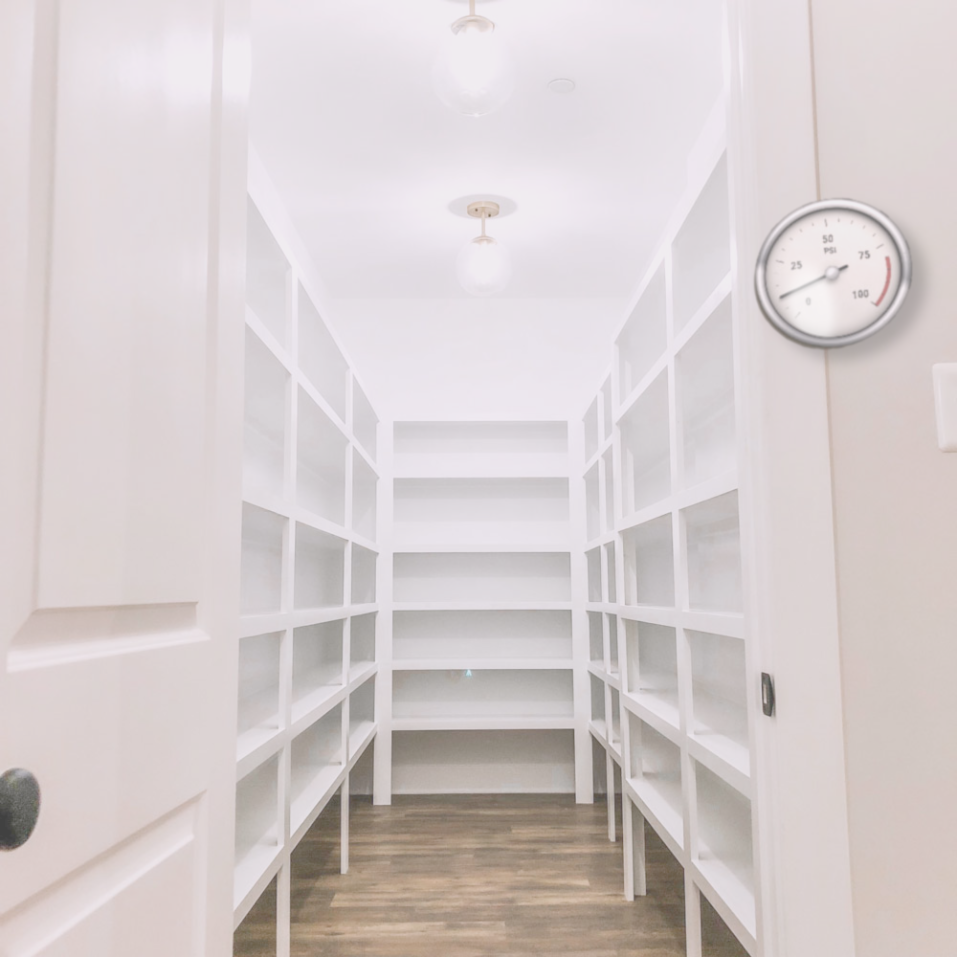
10 psi
